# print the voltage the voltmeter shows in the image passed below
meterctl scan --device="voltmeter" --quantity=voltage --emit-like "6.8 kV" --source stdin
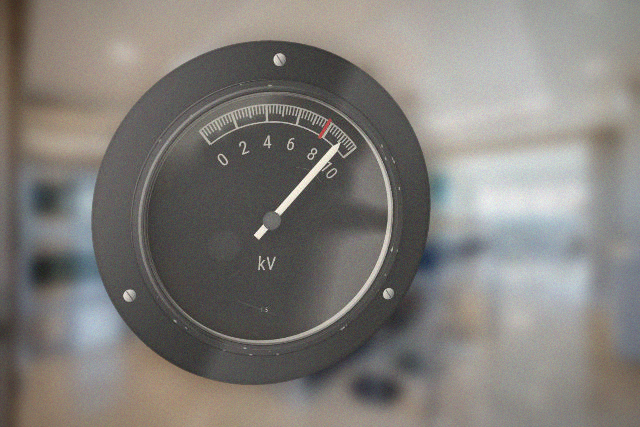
9 kV
